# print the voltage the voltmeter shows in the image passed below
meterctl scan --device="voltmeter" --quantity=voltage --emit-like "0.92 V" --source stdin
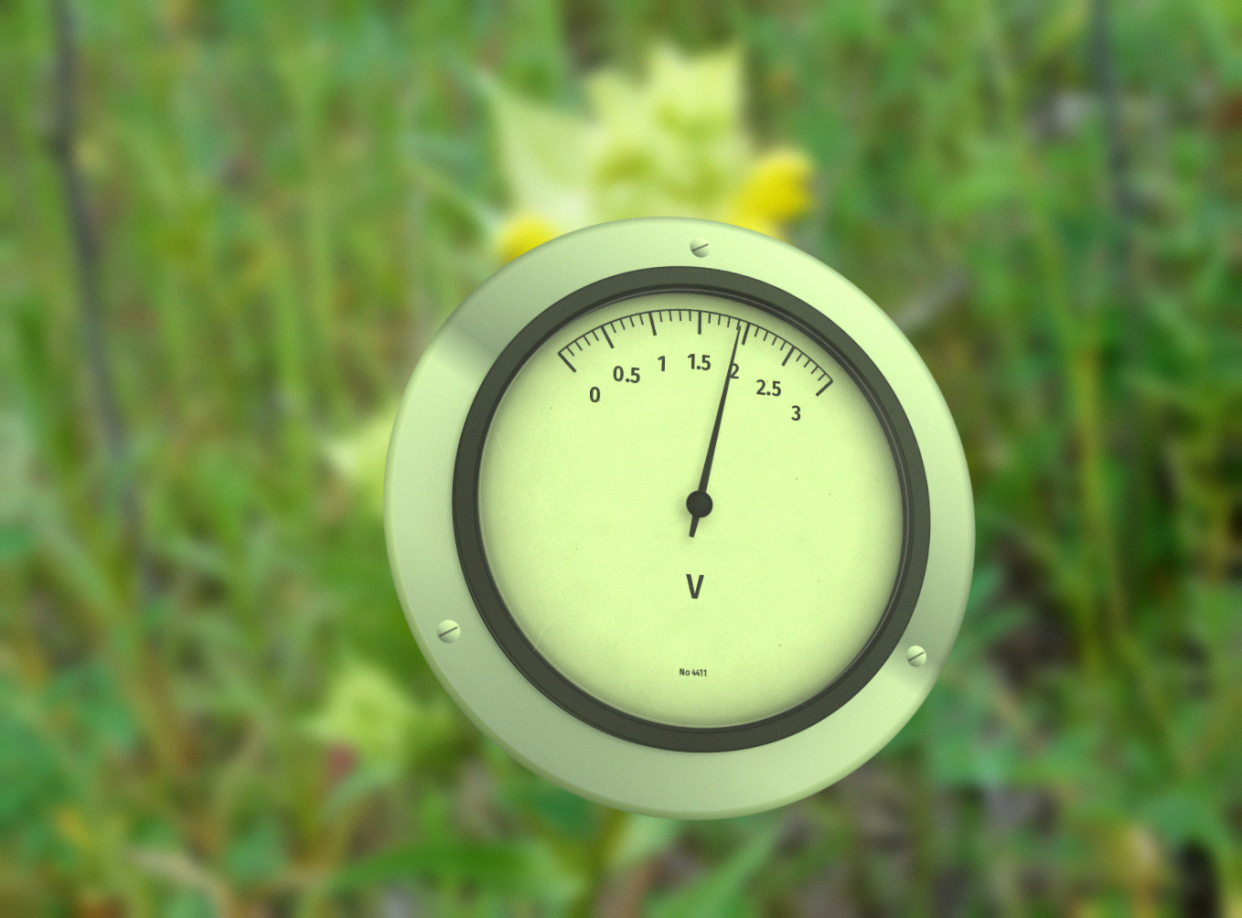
1.9 V
